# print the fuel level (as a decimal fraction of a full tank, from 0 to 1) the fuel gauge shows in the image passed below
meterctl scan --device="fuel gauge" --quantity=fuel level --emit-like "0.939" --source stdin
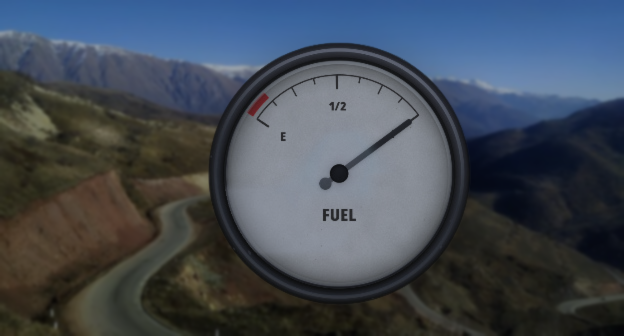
1
